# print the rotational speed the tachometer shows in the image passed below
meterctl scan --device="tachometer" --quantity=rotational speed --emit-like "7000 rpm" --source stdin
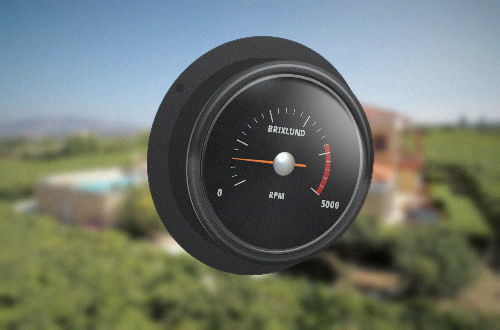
600 rpm
